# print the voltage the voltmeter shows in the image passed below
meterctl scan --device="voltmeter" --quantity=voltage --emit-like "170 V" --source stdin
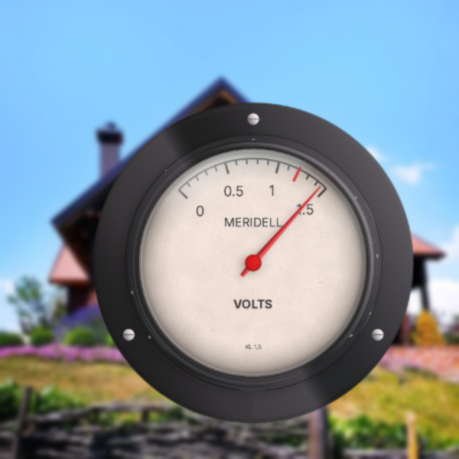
1.45 V
